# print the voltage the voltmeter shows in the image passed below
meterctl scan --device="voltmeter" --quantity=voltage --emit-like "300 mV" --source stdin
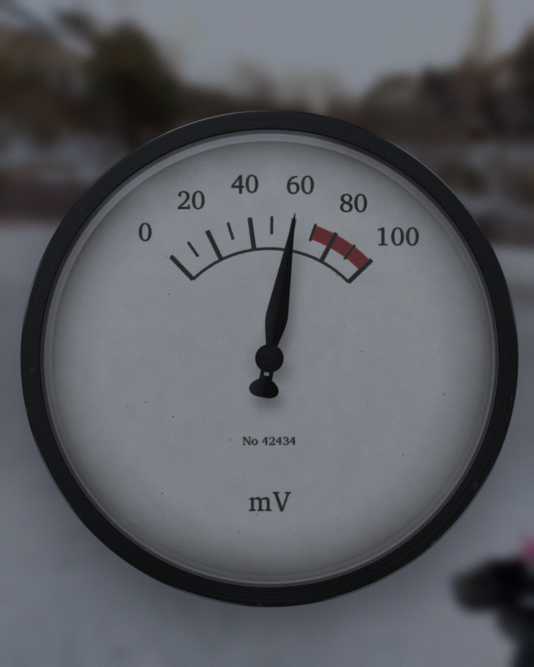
60 mV
